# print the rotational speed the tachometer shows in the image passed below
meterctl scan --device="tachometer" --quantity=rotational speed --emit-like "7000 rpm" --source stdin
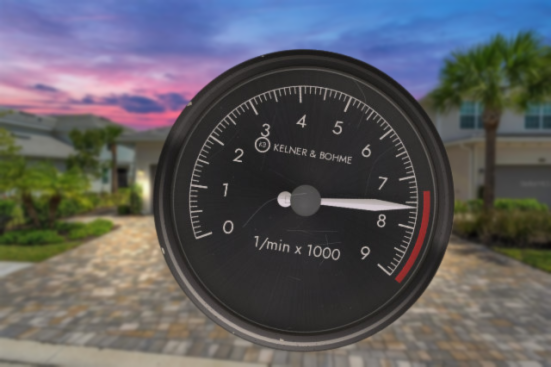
7600 rpm
